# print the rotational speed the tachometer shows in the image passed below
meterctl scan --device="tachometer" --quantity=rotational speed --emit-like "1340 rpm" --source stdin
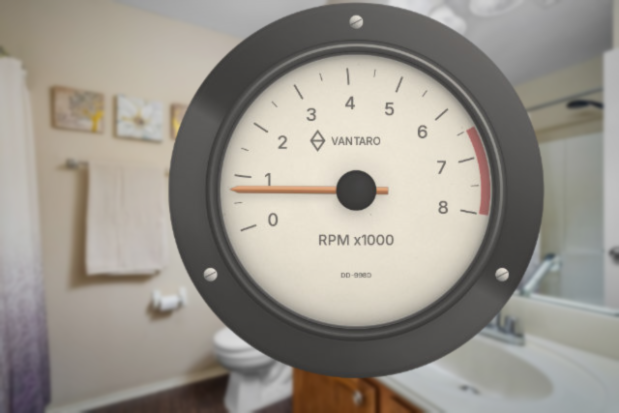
750 rpm
